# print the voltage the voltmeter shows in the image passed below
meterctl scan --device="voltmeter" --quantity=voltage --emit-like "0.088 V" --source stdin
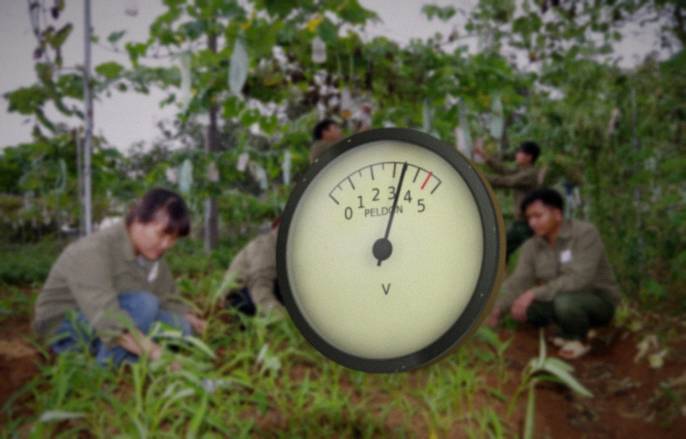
3.5 V
